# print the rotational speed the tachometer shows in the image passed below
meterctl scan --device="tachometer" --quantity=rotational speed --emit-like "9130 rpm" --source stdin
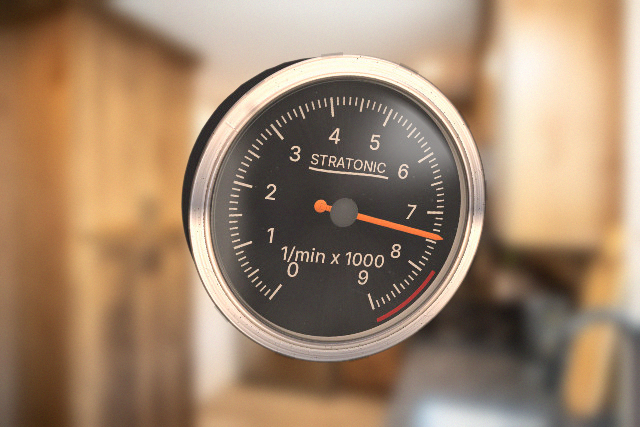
7400 rpm
